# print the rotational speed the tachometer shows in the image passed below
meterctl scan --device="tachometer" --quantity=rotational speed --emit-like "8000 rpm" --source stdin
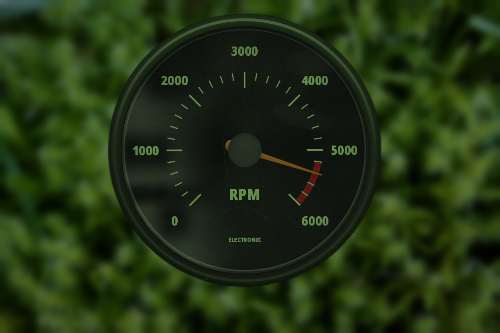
5400 rpm
